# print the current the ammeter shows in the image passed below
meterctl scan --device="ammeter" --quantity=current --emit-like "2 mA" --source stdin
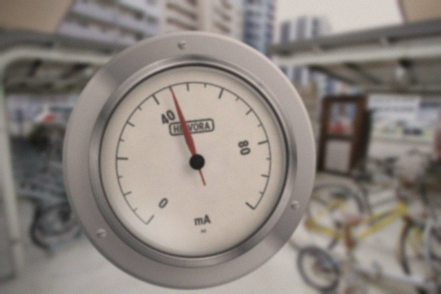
45 mA
